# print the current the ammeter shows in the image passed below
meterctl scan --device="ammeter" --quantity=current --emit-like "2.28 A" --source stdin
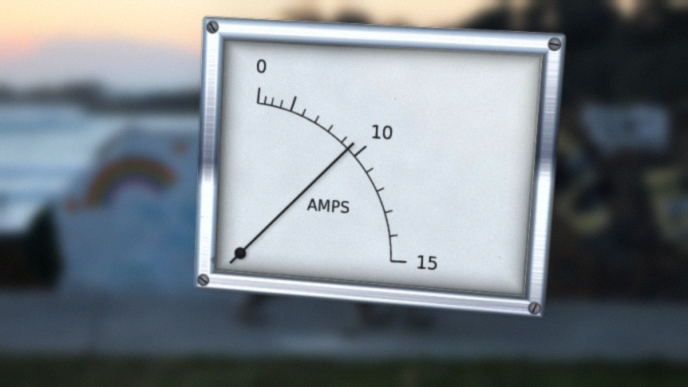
9.5 A
